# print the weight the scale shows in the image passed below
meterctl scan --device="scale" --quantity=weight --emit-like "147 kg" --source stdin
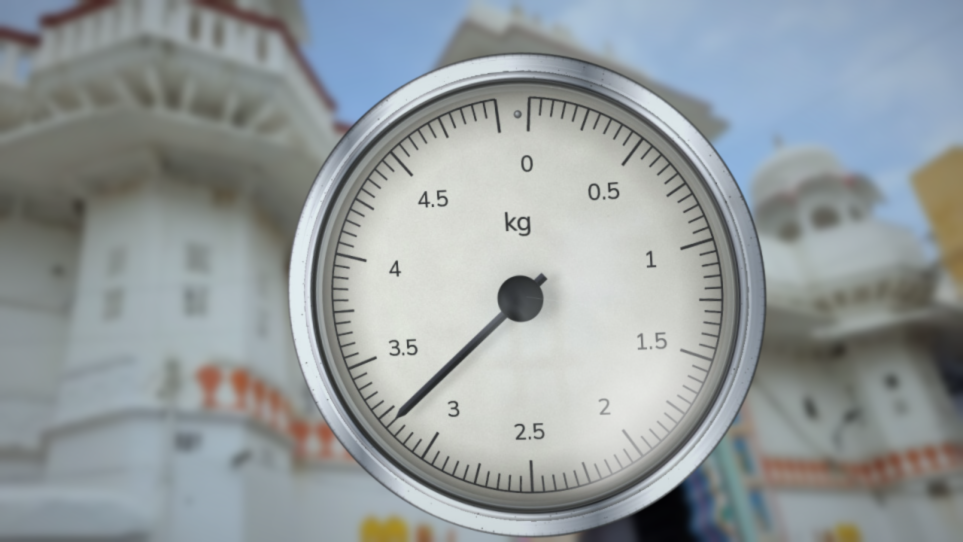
3.2 kg
